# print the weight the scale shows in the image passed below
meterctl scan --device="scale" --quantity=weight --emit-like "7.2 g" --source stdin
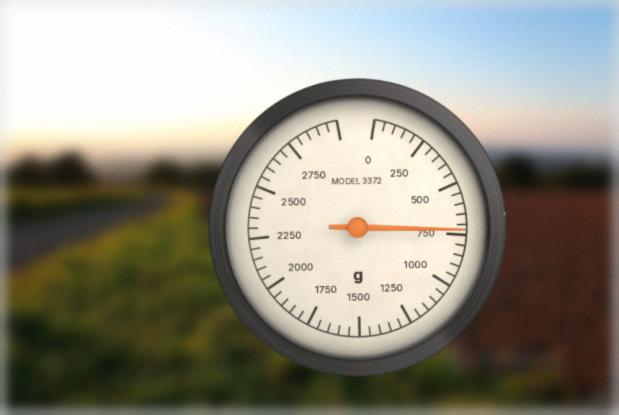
725 g
